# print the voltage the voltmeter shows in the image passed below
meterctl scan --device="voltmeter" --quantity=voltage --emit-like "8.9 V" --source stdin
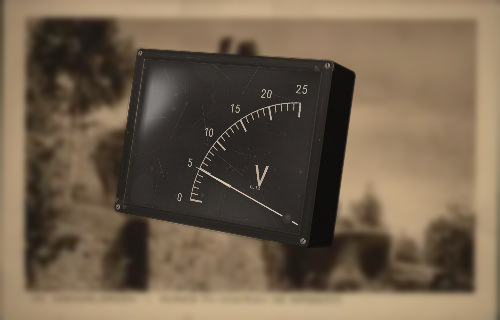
5 V
